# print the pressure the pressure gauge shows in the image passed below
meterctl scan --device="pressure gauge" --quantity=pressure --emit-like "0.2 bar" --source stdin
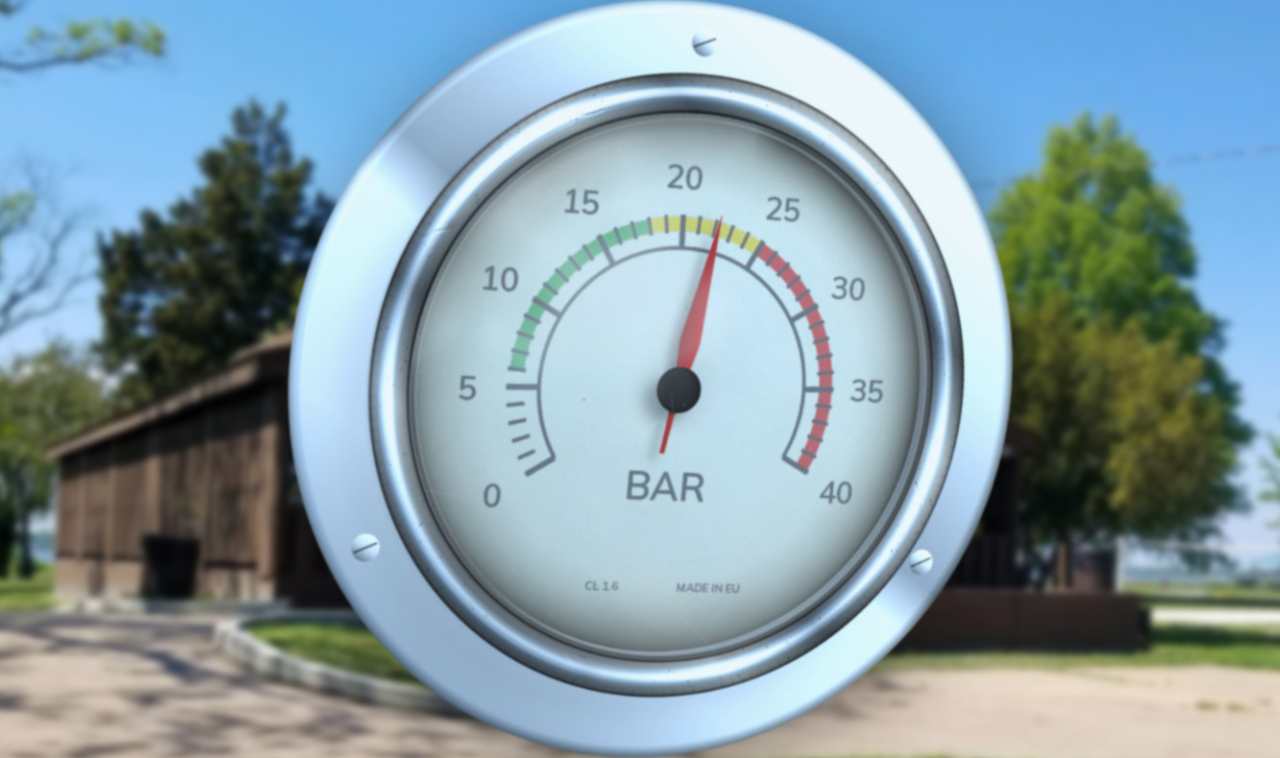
22 bar
